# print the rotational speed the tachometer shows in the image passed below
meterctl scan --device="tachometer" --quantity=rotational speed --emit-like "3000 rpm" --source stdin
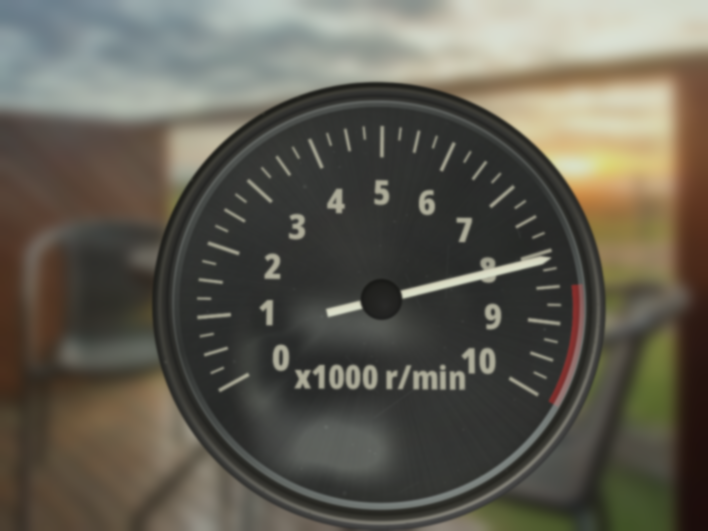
8125 rpm
